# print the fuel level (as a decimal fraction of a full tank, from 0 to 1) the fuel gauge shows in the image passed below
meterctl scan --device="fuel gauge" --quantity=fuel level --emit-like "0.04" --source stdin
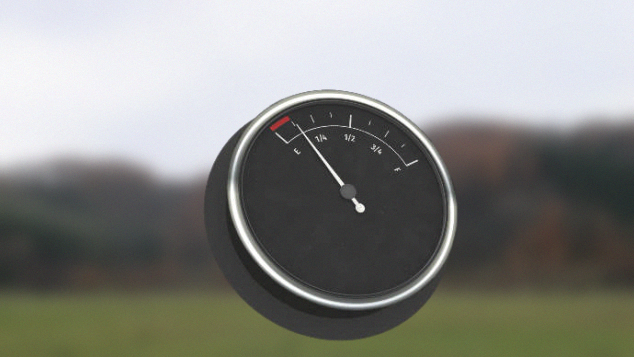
0.125
